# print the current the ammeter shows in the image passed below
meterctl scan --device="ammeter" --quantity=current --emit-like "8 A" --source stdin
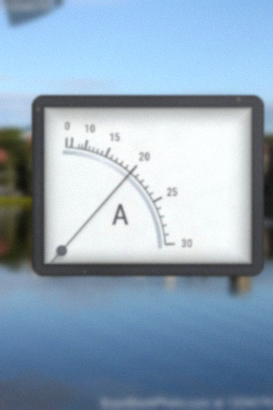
20 A
